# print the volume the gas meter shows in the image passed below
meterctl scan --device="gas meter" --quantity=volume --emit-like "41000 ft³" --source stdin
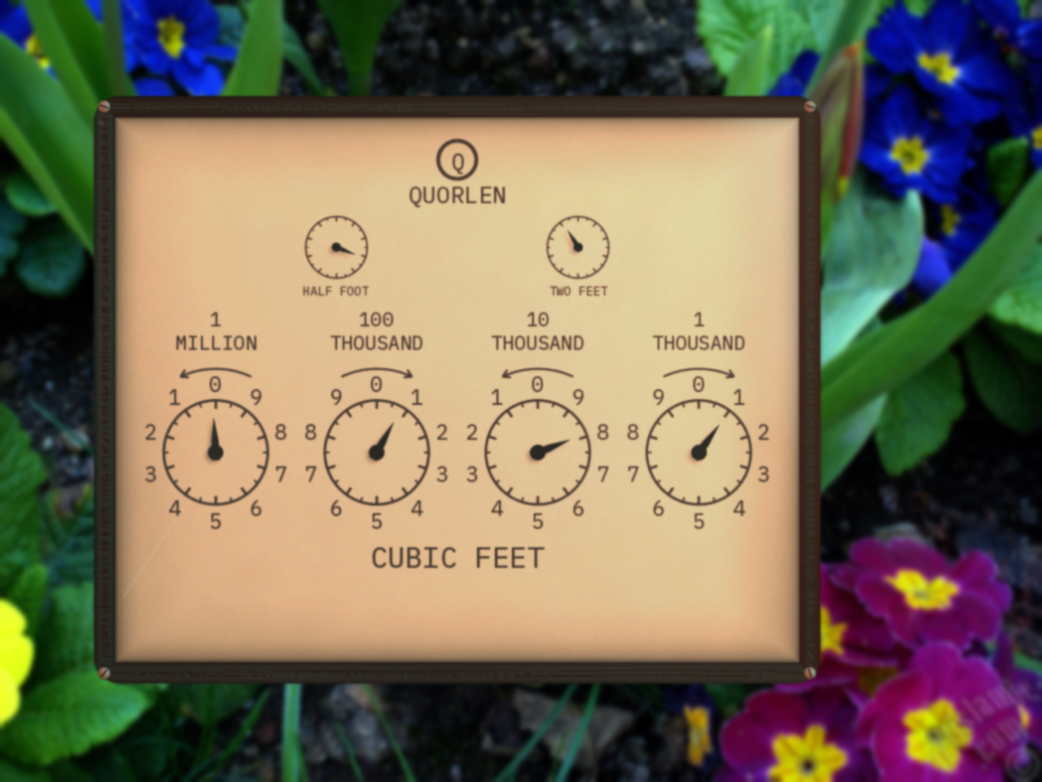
8100 ft³
